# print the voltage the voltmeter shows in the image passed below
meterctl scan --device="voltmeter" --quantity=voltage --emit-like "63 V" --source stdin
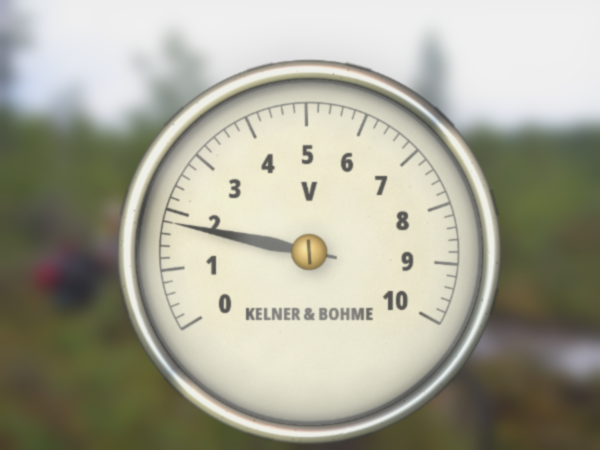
1.8 V
